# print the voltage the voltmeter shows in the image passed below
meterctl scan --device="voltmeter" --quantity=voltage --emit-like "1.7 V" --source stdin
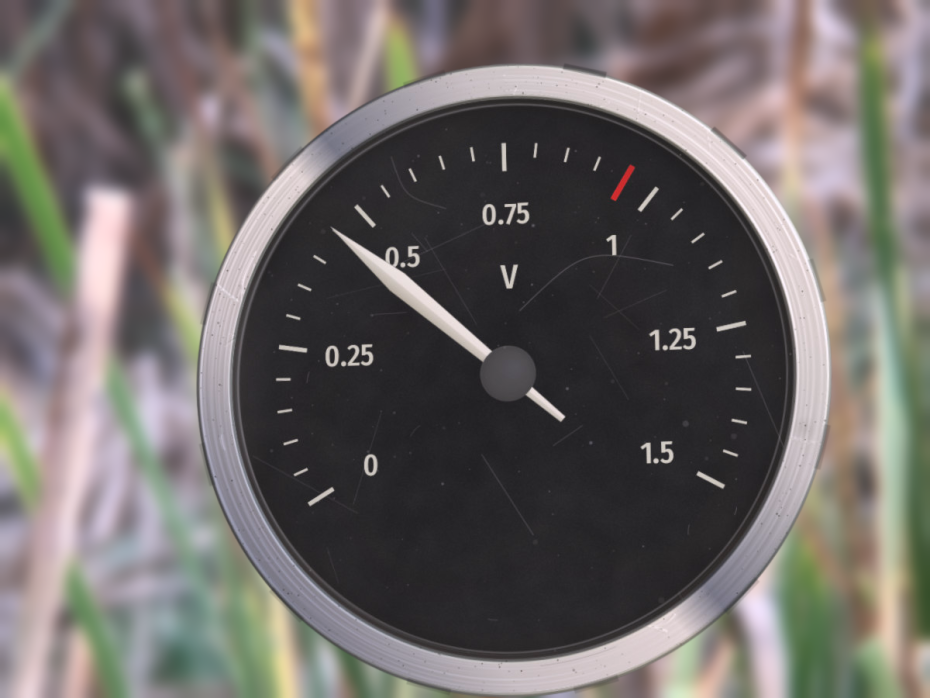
0.45 V
